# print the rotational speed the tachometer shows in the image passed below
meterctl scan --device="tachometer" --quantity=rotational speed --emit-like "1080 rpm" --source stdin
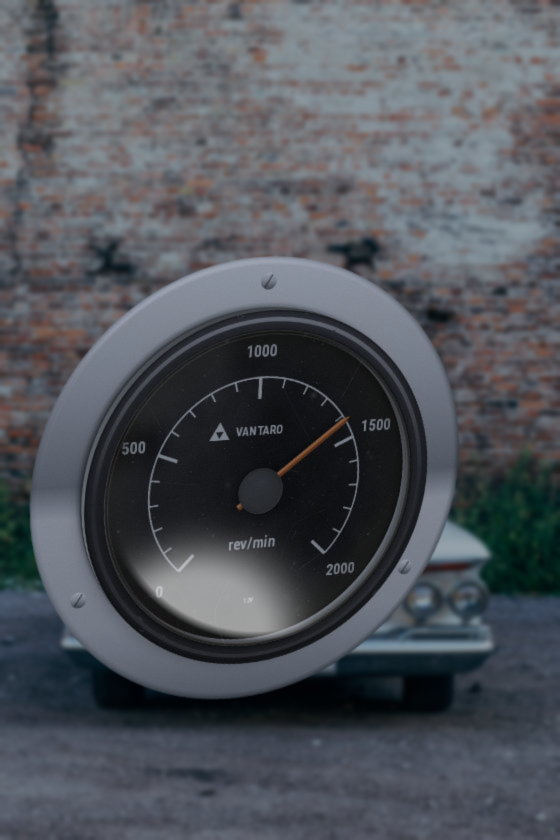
1400 rpm
